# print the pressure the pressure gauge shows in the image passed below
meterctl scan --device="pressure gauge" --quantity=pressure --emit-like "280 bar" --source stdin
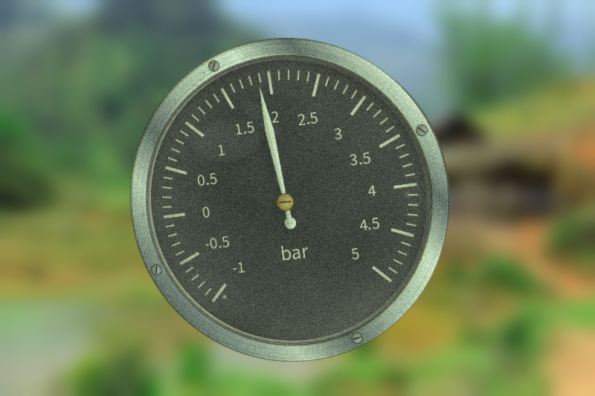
1.9 bar
